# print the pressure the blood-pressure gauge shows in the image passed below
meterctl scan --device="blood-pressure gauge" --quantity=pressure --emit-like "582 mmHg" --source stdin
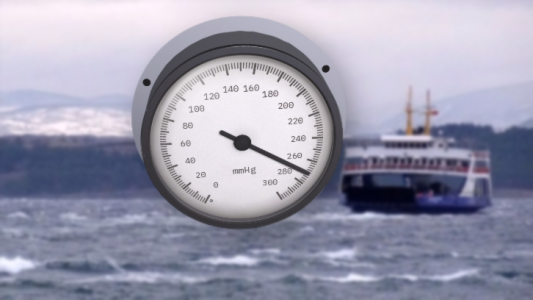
270 mmHg
